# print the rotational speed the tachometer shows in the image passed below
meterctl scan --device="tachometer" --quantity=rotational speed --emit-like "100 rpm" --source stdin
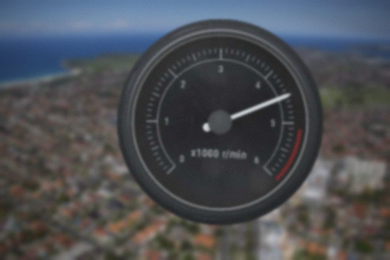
4500 rpm
